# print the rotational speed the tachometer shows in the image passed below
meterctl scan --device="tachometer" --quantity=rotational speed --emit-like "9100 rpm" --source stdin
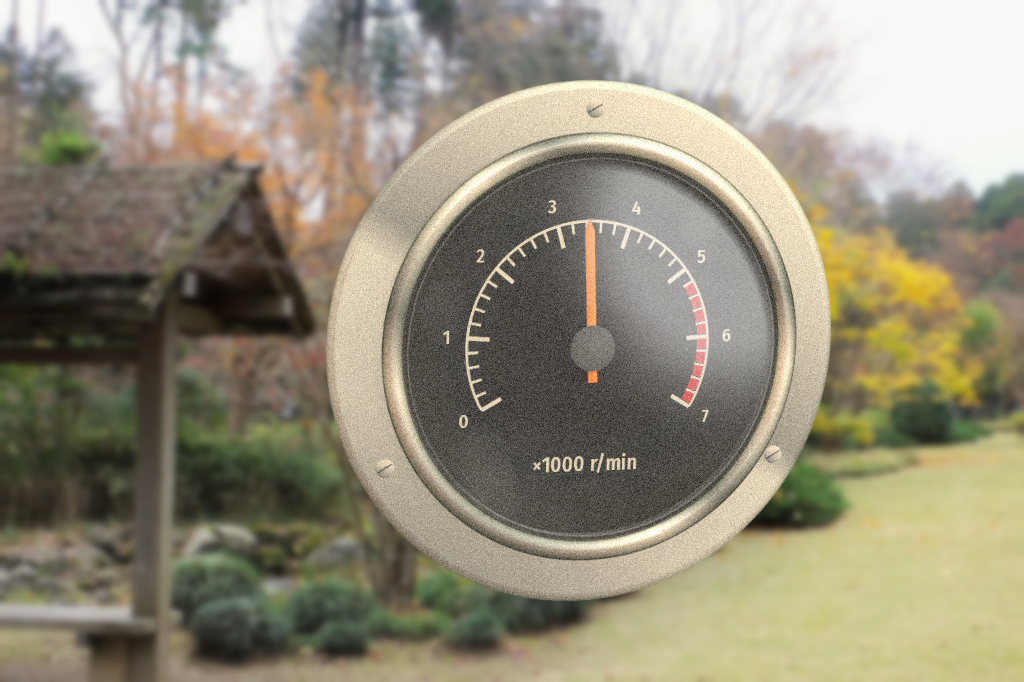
3400 rpm
